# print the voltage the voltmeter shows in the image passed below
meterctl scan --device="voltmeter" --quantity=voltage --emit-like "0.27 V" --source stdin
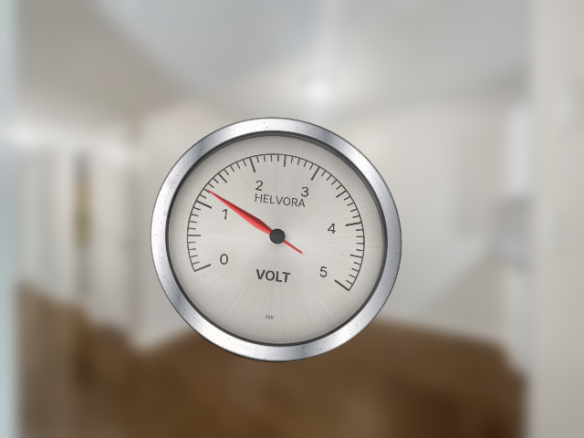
1.2 V
